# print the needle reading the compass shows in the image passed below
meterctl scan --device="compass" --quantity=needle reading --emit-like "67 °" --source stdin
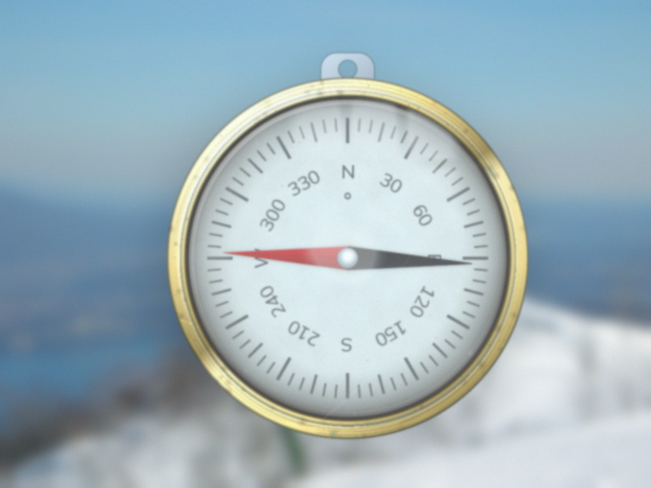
272.5 °
